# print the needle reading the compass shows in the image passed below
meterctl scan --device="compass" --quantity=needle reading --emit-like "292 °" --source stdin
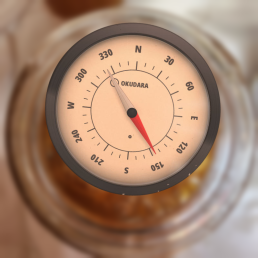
145 °
